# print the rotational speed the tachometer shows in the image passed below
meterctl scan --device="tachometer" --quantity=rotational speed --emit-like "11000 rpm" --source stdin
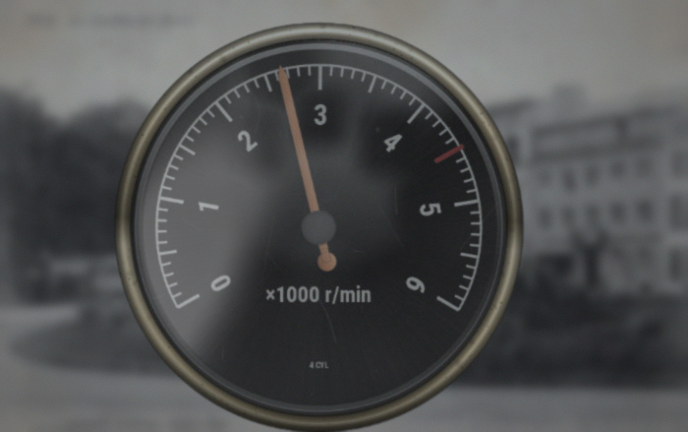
2650 rpm
